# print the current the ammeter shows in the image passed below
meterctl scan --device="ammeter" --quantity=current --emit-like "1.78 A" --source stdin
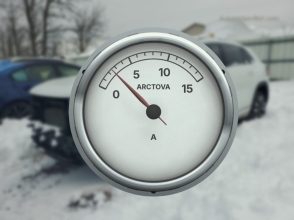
2.5 A
